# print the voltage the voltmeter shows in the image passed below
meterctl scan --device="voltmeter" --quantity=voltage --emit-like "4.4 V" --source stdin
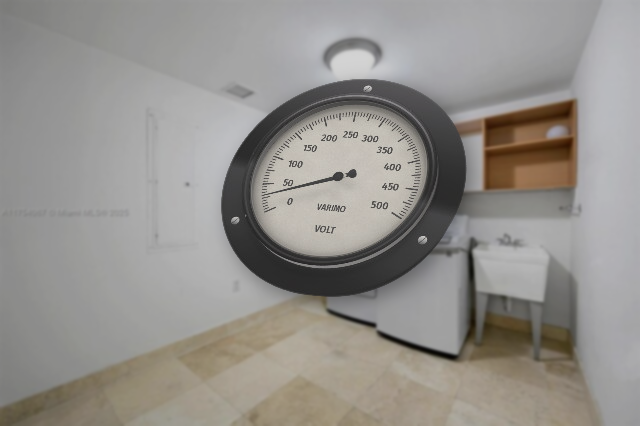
25 V
